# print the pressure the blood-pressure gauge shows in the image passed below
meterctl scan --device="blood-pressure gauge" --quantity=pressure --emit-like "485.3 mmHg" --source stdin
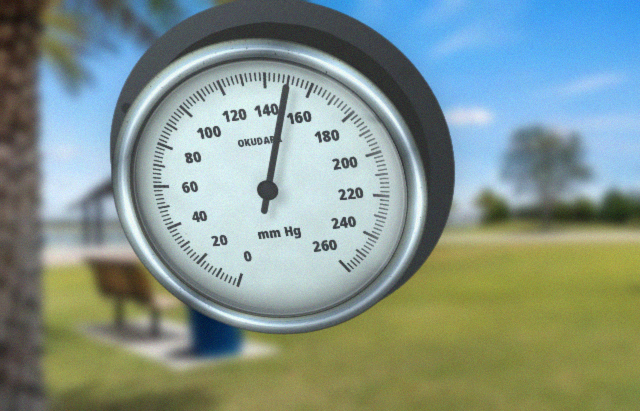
150 mmHg
